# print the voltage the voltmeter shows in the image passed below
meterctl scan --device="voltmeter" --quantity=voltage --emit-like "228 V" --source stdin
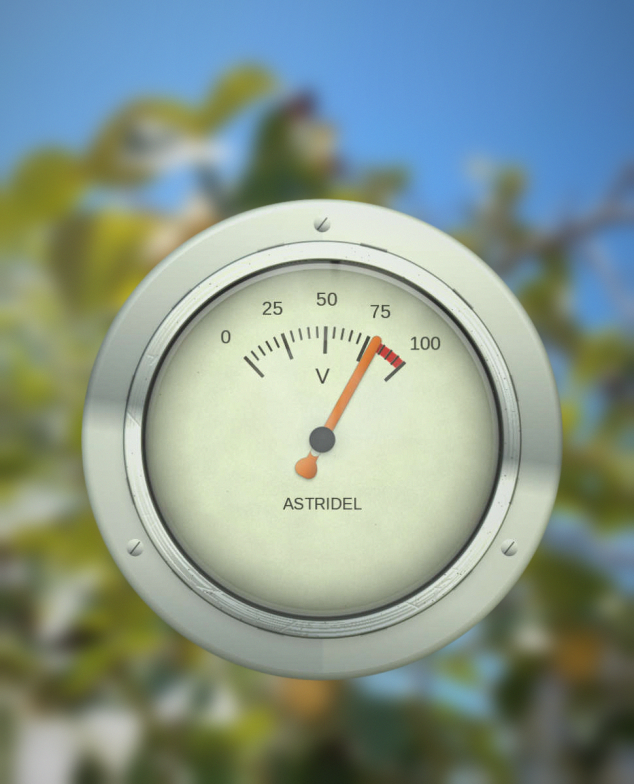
80 V
